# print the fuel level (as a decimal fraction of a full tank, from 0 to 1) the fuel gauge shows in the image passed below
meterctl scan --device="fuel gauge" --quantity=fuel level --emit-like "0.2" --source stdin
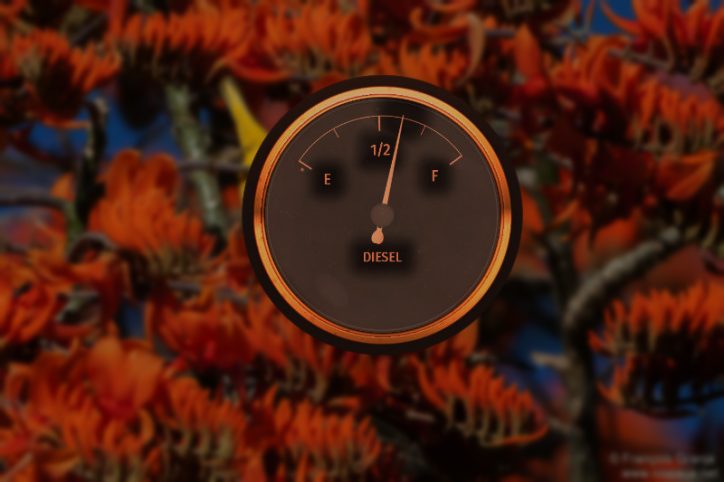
0.625
